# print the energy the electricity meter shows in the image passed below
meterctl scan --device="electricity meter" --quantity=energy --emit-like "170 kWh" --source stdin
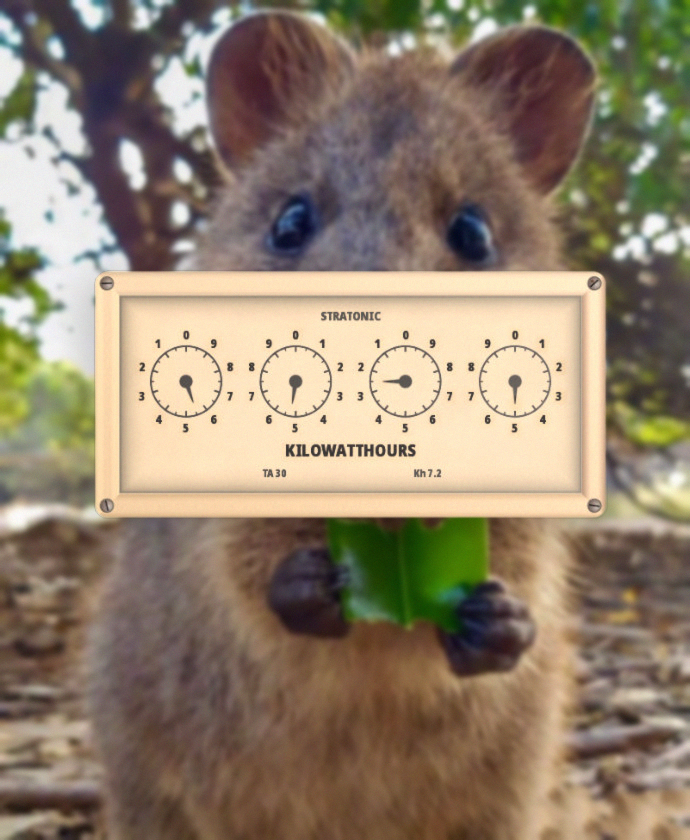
5525 kWh
